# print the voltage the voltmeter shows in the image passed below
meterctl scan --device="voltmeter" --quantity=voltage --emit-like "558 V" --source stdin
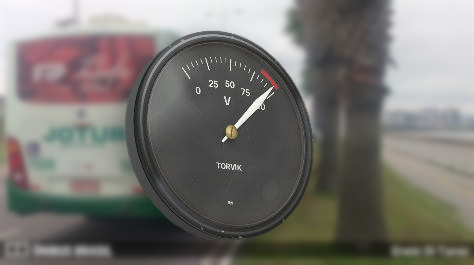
95 V
